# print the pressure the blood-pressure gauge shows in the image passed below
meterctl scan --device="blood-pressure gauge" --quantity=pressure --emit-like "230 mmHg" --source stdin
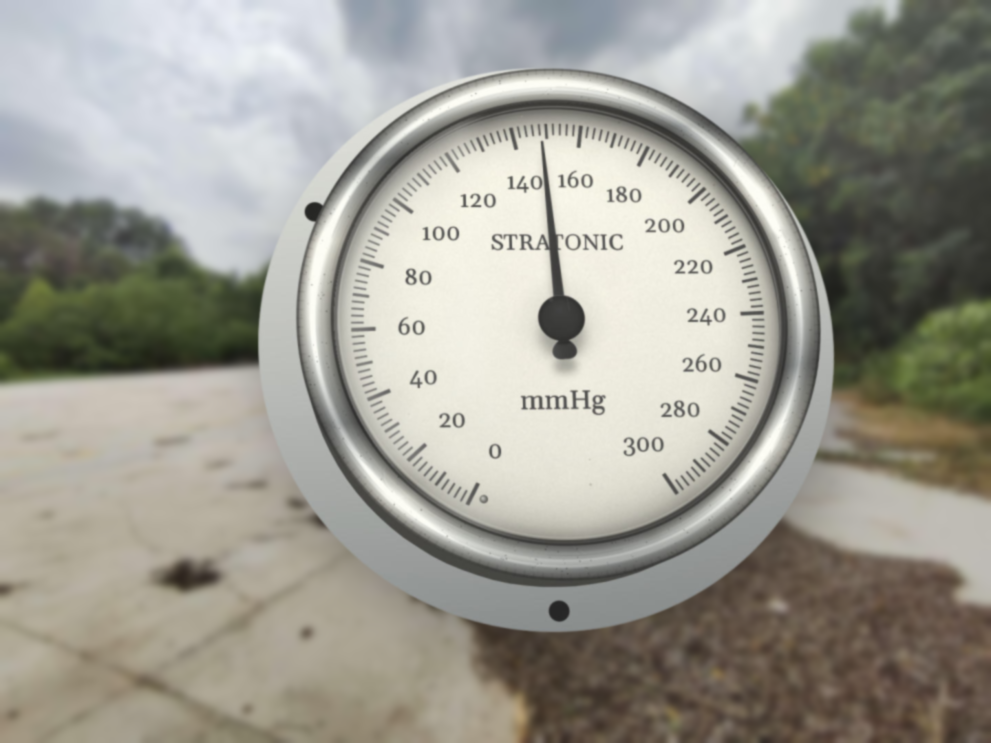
148 mmHg
